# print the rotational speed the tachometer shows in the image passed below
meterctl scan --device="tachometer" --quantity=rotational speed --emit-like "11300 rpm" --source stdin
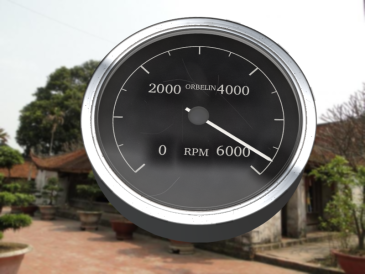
5750 rpm
